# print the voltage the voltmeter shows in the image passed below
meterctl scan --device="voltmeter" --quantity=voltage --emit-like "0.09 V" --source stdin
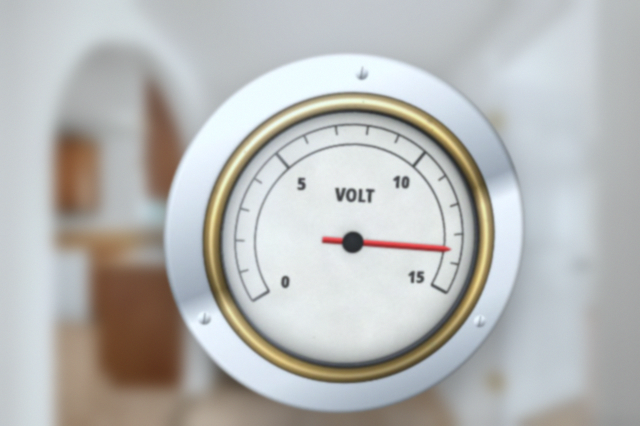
13.5 V
